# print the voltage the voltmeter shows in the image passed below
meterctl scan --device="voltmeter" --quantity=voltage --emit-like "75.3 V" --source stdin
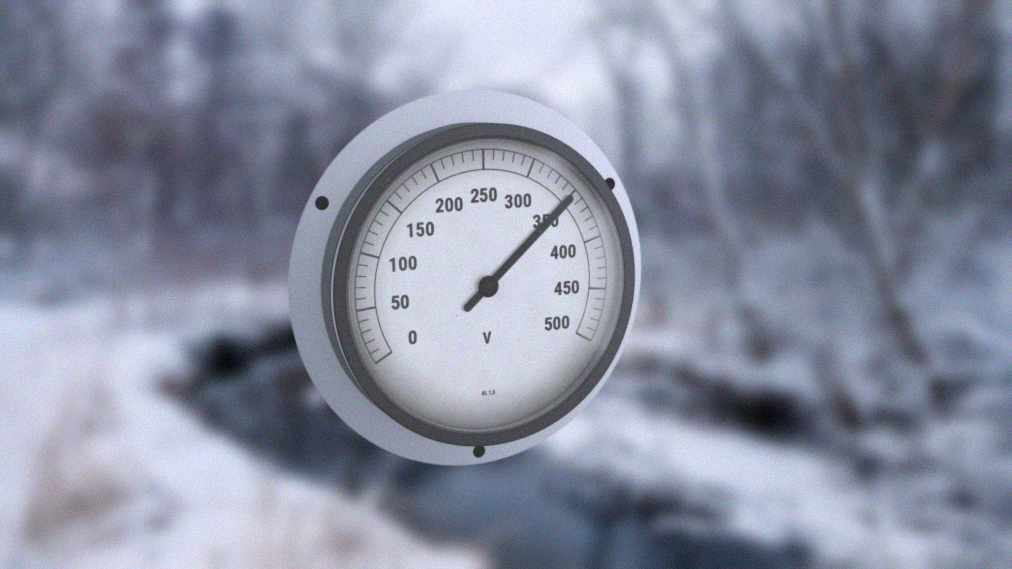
350 V
